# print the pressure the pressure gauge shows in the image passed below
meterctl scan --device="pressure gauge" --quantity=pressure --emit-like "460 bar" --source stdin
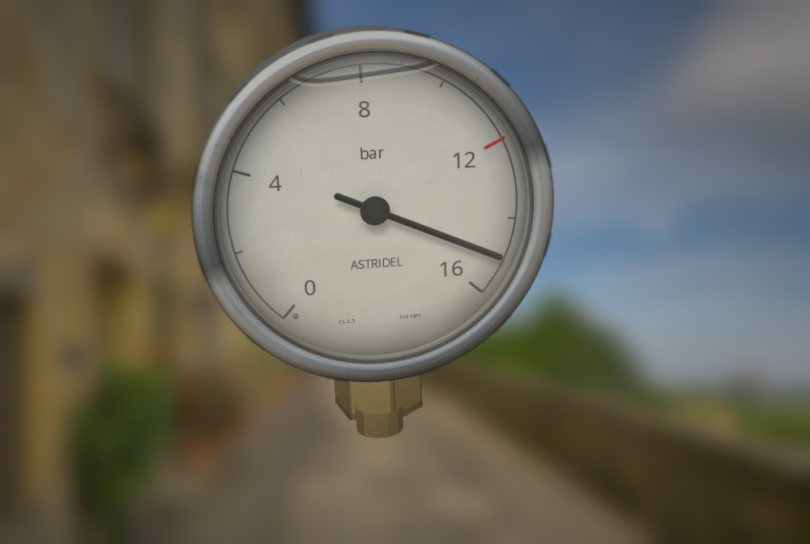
15 bar
